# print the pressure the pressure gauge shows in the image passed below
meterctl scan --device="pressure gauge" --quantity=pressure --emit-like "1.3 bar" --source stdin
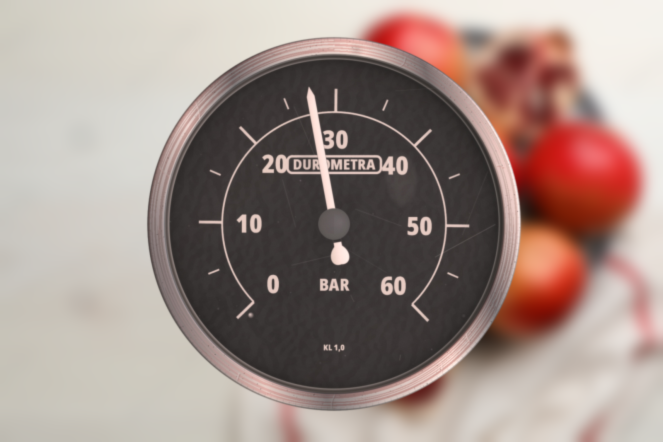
27.5 bar
